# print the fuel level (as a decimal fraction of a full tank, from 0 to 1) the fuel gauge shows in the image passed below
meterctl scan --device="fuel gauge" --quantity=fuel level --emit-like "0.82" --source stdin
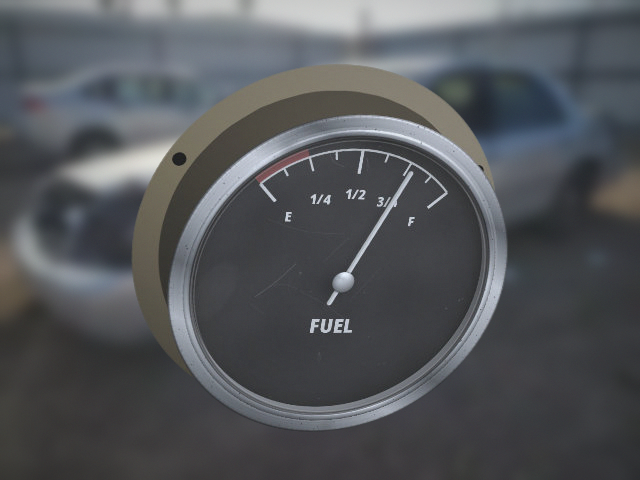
0.75
